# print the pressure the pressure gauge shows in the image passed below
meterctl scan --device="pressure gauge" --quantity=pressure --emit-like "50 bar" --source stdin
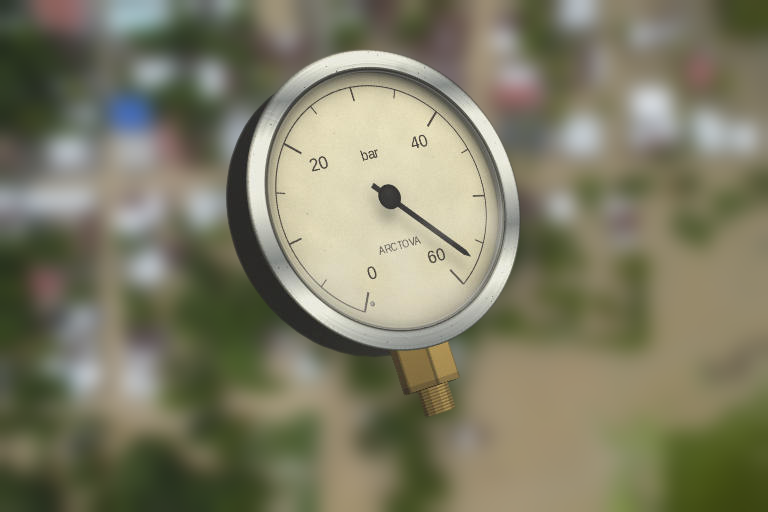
57.5 bar
